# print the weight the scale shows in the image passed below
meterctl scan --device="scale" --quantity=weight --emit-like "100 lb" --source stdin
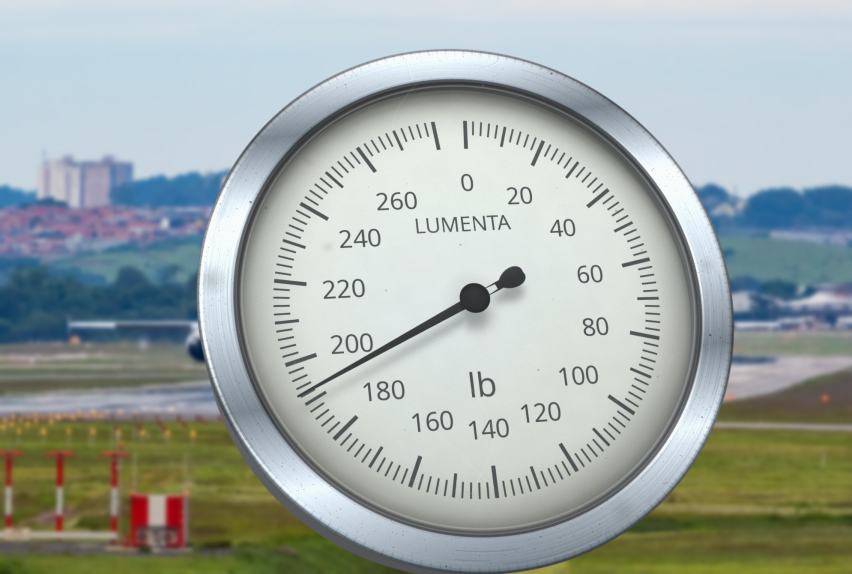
192 lb
